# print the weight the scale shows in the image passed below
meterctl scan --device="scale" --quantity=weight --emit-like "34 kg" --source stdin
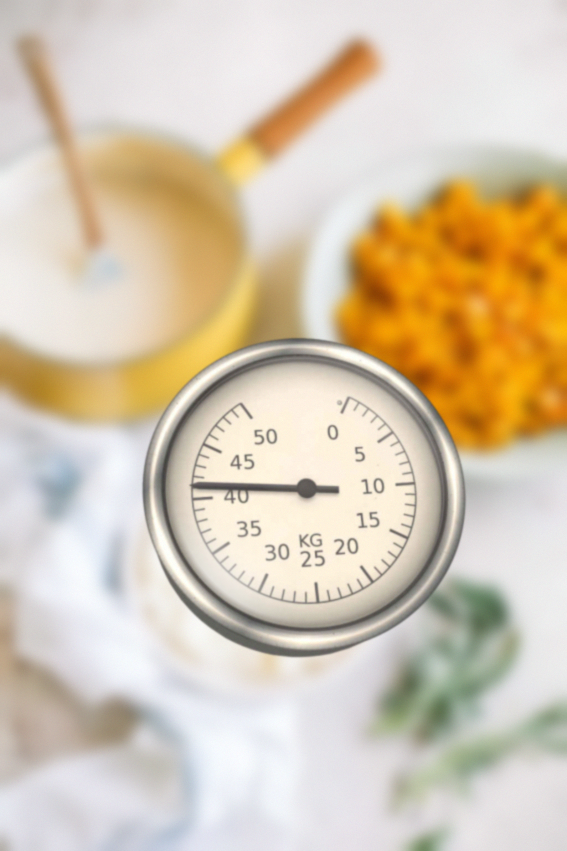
41 kg
